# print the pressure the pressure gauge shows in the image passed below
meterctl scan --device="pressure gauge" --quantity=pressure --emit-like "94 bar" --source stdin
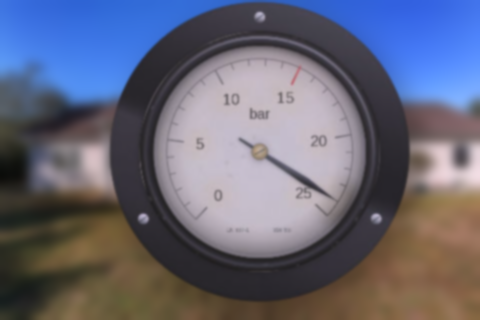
24 bar
